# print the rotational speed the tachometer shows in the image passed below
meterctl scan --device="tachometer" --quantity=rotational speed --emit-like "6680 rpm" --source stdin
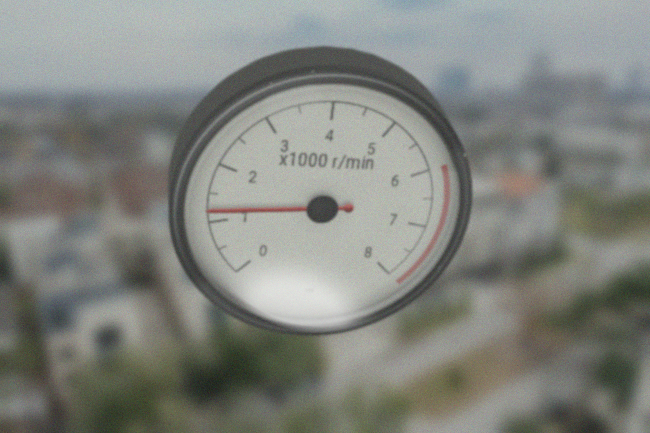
1250 rpm
